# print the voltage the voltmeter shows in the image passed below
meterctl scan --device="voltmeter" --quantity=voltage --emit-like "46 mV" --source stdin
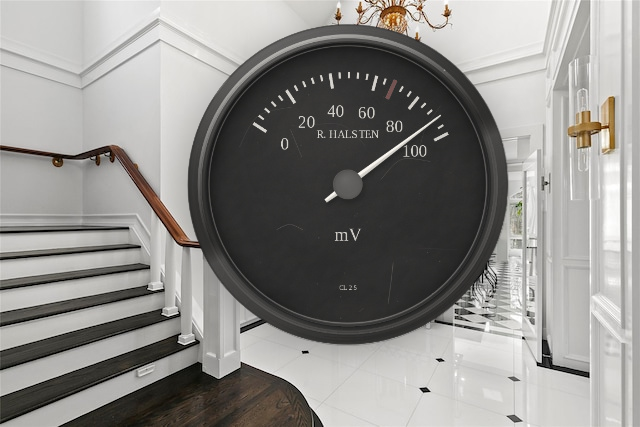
92 mV
